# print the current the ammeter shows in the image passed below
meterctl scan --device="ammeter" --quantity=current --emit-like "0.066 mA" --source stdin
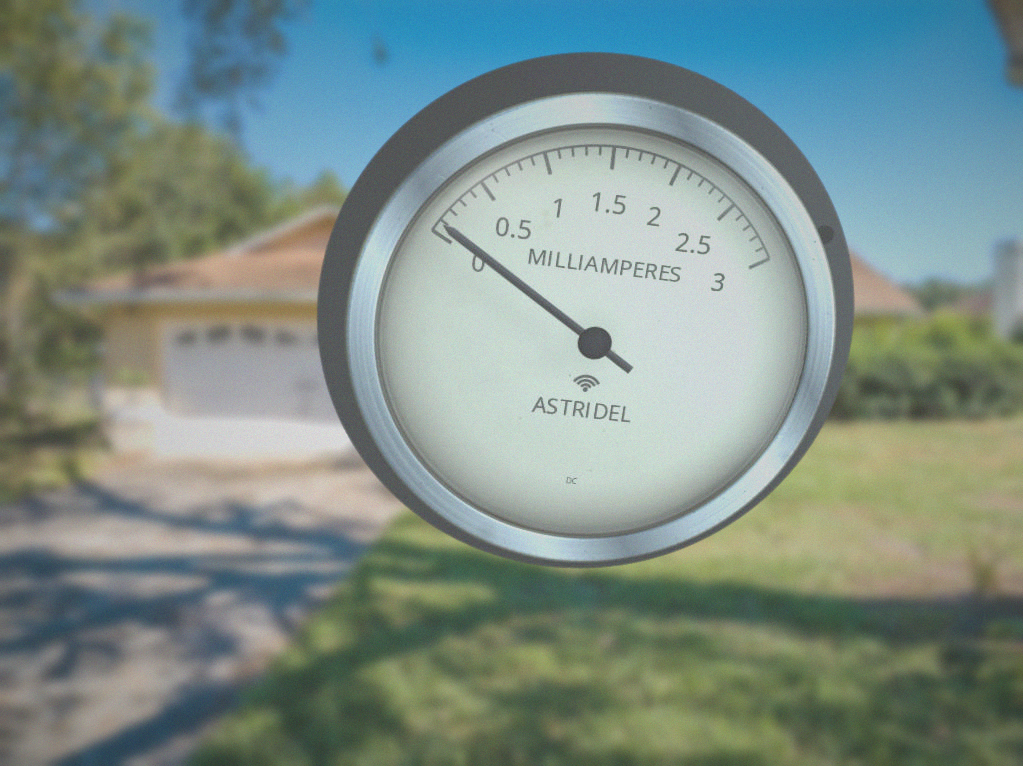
0.1 mA
